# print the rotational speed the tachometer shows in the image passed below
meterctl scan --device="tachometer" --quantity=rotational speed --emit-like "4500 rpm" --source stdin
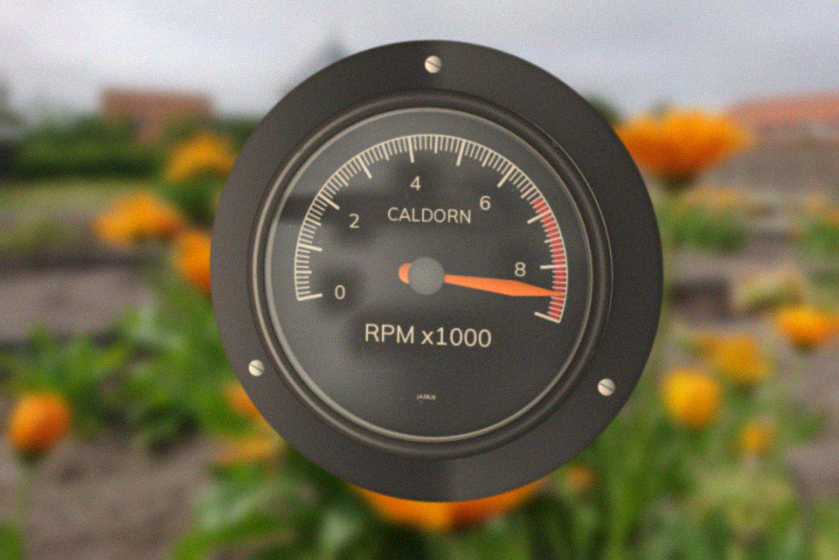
8500 rpm
